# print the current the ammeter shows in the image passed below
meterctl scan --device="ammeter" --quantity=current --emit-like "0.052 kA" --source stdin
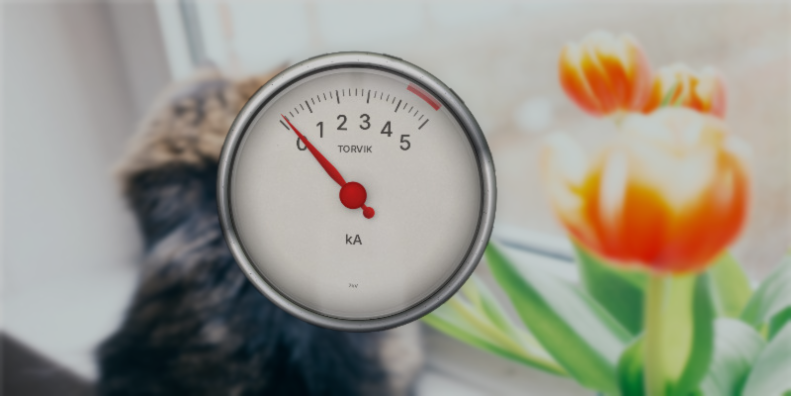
0.2 kA
